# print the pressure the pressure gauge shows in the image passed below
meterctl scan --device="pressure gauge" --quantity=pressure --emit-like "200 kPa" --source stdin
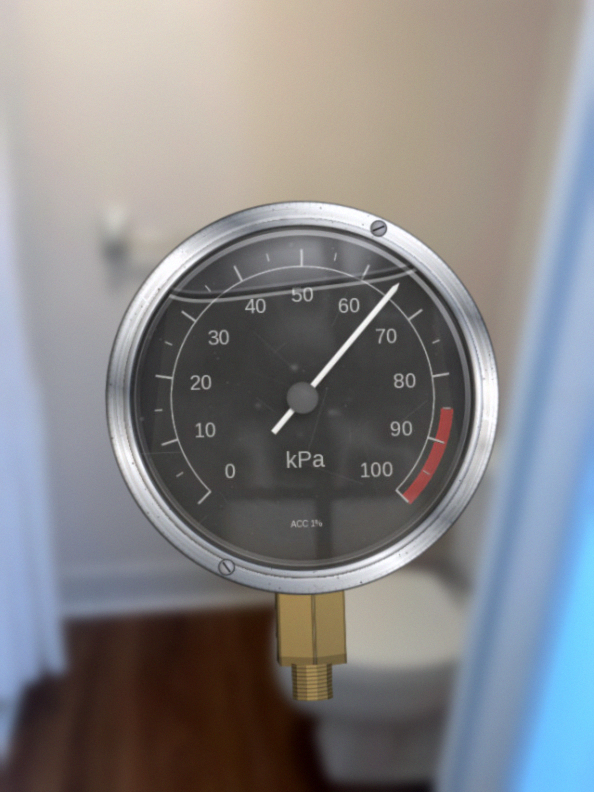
65 kPa
